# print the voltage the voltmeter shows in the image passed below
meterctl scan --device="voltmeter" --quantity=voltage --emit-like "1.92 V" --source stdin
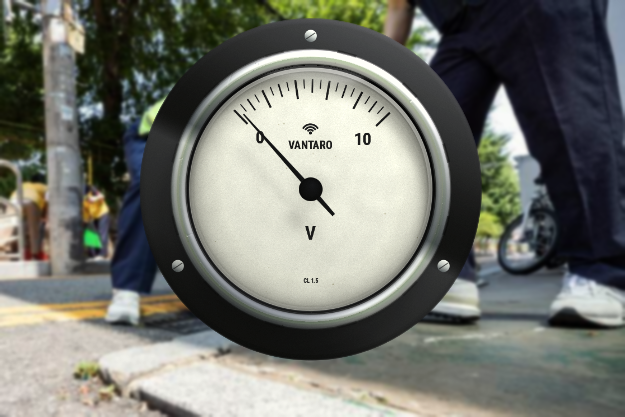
0.25 V
